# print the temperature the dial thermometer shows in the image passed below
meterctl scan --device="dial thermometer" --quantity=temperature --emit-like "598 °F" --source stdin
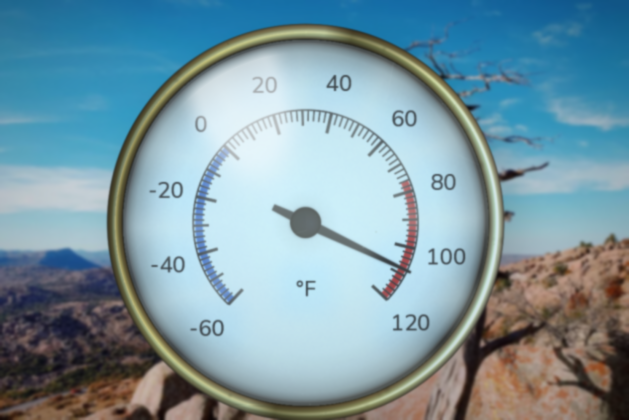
108 °F
